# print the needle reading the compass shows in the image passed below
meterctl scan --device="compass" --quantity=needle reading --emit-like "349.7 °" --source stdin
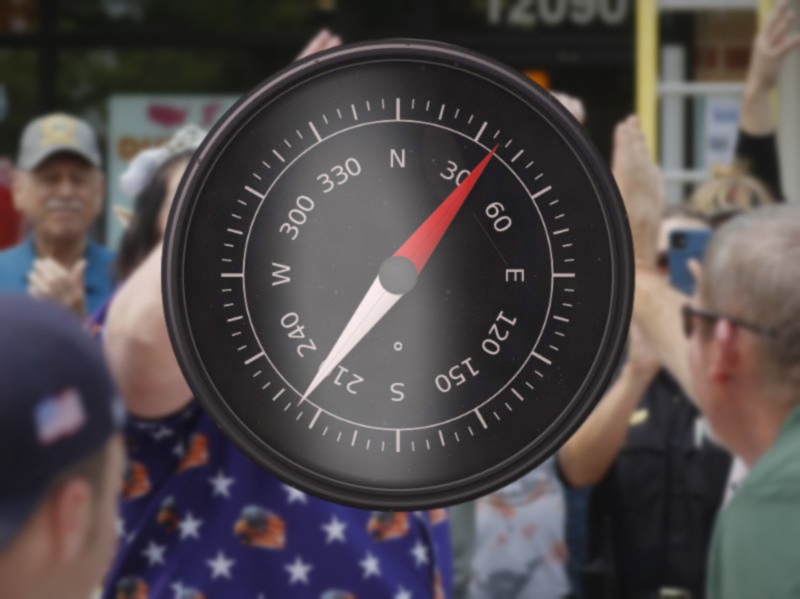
37.5 °
